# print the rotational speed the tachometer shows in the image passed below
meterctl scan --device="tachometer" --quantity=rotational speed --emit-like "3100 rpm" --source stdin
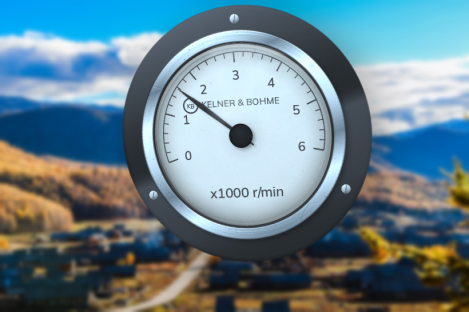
1600 rpm
